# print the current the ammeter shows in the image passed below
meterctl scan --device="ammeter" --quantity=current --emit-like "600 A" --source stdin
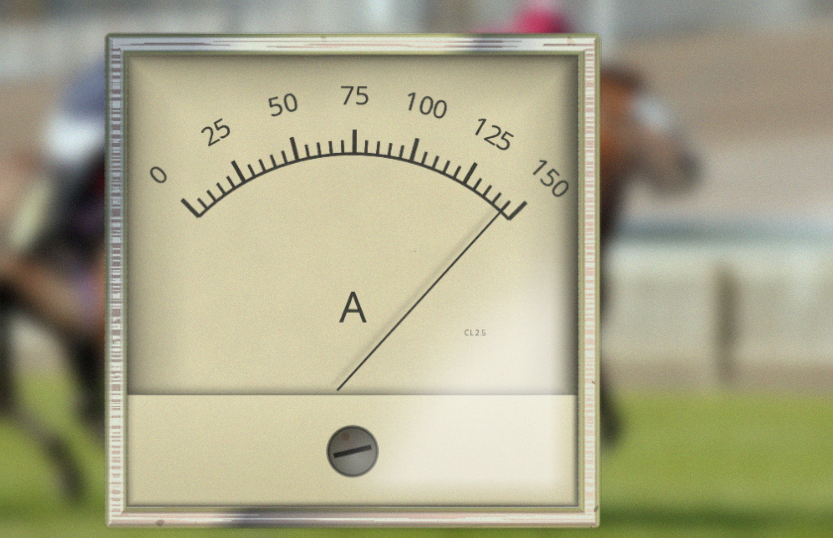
145 A
